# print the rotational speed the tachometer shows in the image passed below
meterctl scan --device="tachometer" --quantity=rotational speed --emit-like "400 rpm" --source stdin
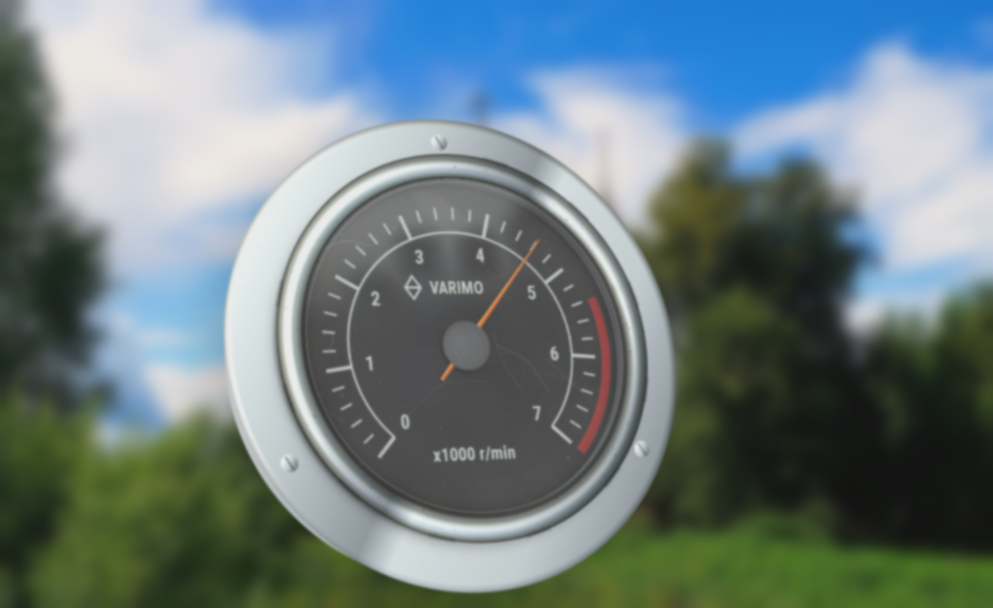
4600 rpm
